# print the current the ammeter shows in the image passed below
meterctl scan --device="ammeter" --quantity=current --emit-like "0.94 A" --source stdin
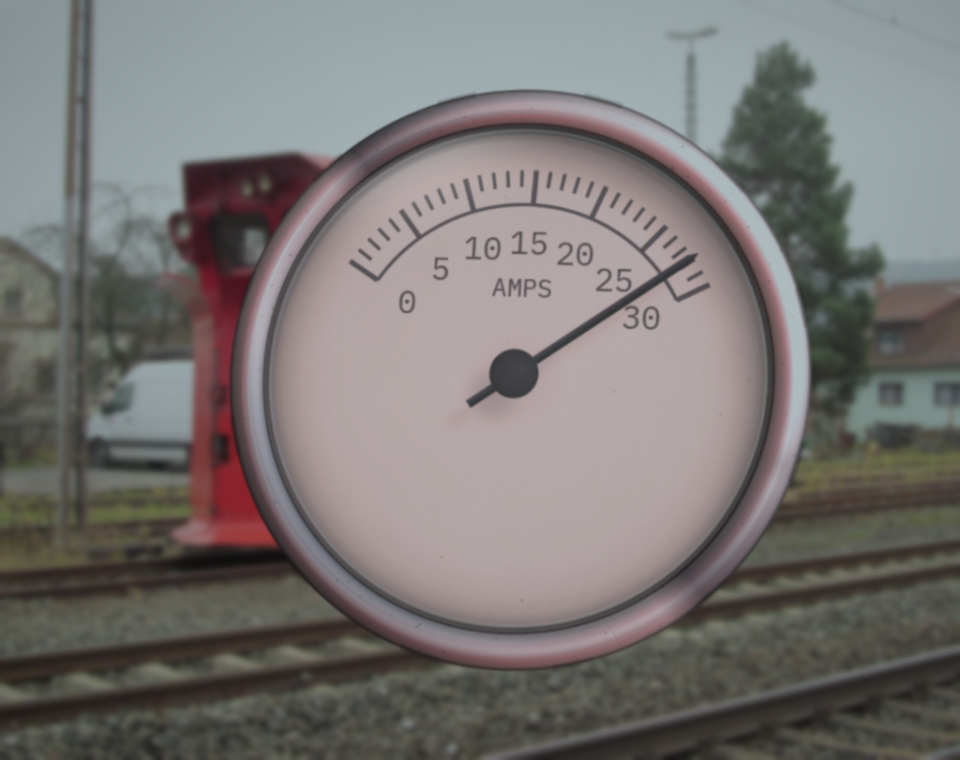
28 A
